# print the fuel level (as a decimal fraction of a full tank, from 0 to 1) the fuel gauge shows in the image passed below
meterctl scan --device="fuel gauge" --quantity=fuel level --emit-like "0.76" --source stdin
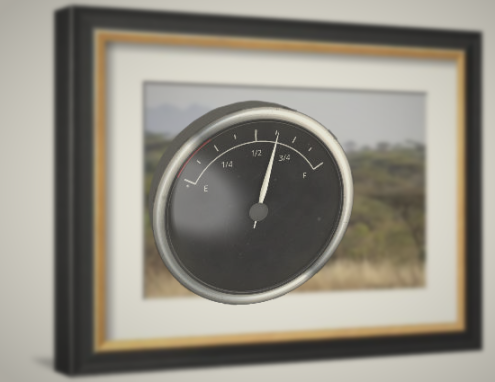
0.625
